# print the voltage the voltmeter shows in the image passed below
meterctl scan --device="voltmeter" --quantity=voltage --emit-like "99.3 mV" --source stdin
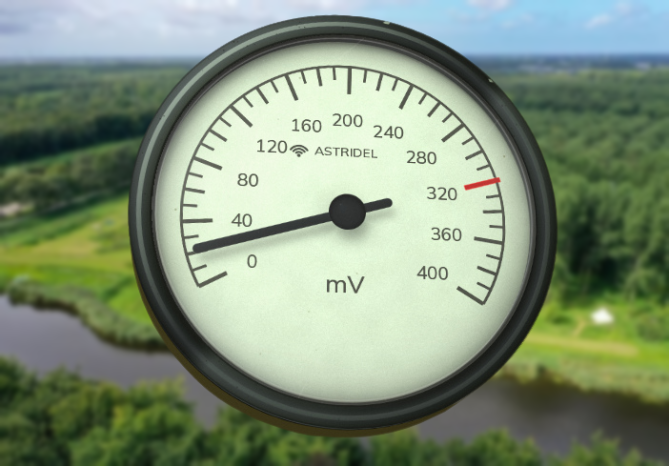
20 mV
